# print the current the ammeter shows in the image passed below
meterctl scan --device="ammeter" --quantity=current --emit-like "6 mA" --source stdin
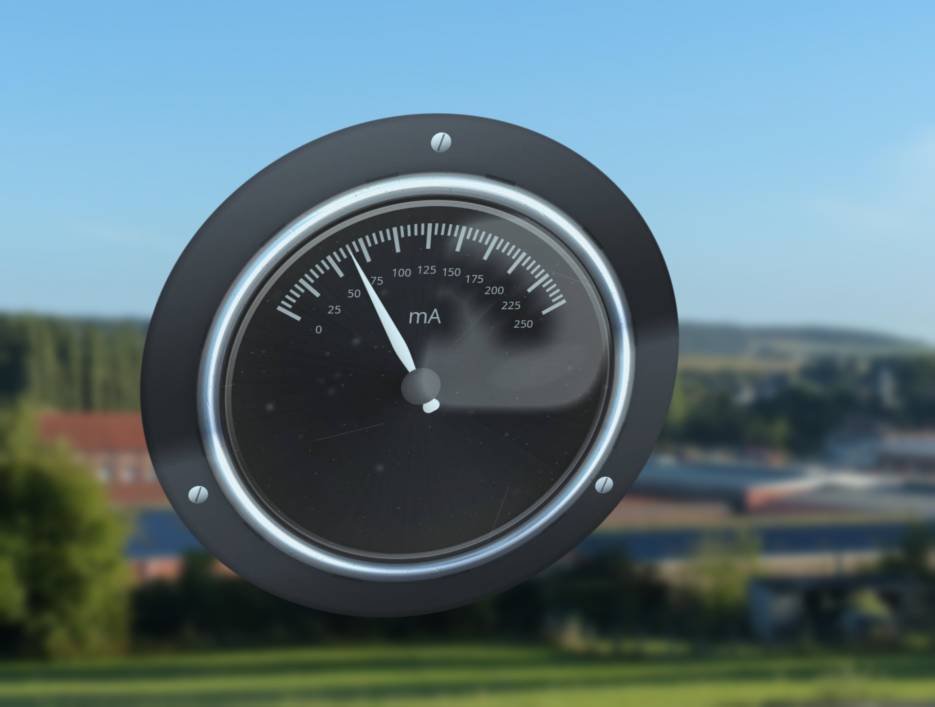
65 mA
